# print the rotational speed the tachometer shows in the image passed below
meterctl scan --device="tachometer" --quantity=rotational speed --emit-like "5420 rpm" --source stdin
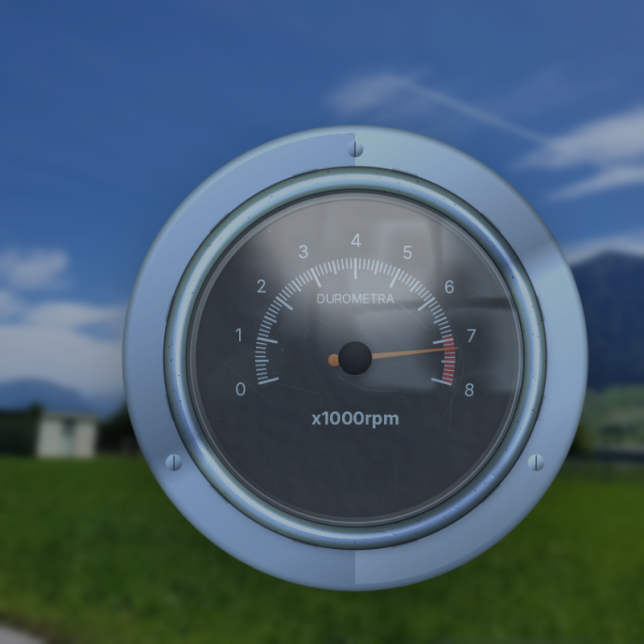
7200 rpm
